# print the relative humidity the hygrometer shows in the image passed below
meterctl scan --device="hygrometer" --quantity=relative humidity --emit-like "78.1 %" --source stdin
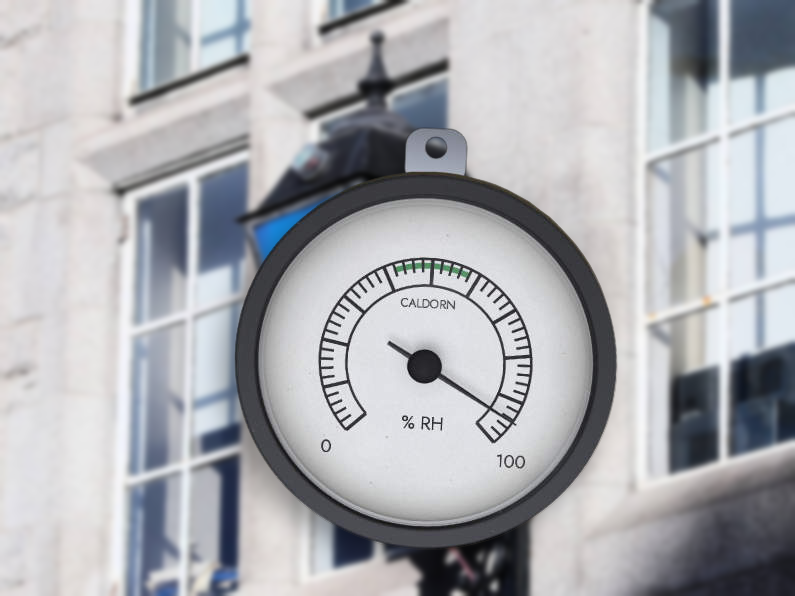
94 %
